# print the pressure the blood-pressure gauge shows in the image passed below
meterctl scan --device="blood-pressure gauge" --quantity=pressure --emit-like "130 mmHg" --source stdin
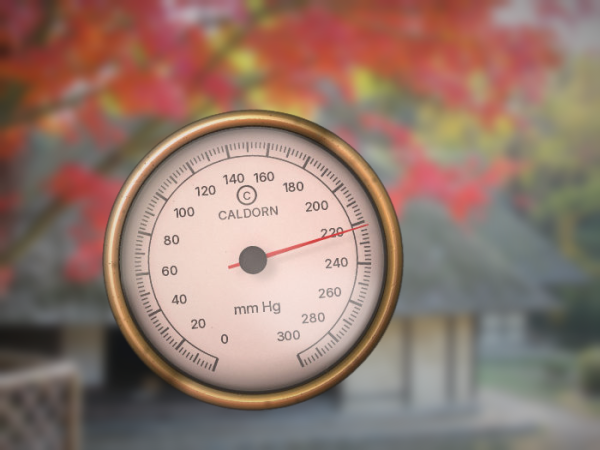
222 mmHg
